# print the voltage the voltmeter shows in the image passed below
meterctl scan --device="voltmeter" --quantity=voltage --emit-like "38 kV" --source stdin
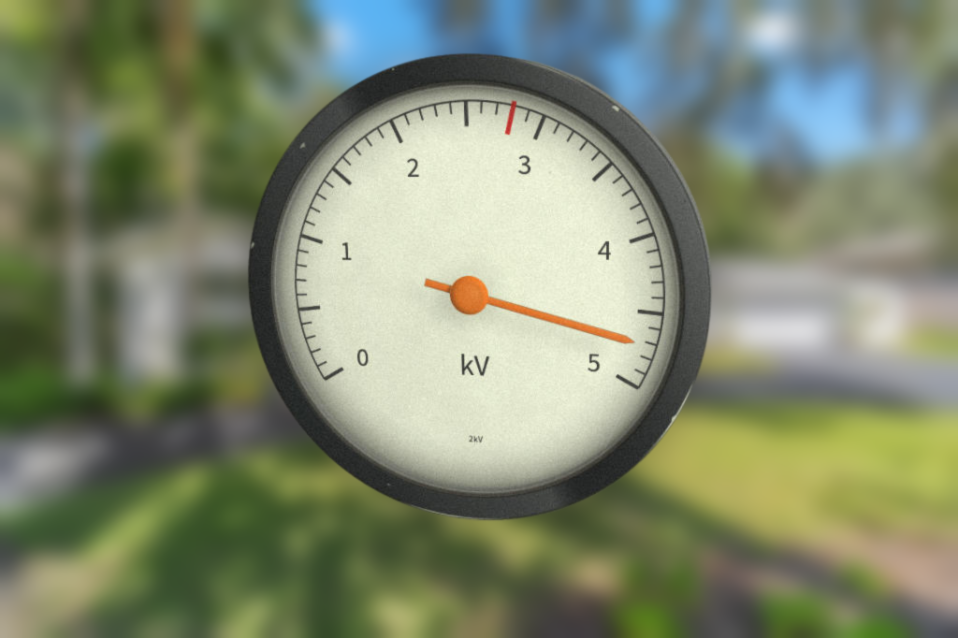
4.7 kV
